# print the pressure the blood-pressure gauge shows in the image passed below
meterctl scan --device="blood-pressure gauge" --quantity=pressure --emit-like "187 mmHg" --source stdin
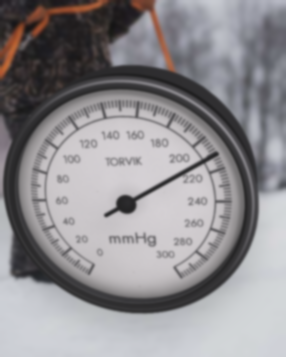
210 mmHg
